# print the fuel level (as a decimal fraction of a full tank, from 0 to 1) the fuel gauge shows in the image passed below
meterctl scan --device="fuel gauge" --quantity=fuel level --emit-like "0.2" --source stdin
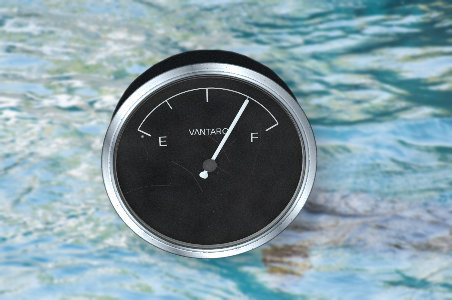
0.75
